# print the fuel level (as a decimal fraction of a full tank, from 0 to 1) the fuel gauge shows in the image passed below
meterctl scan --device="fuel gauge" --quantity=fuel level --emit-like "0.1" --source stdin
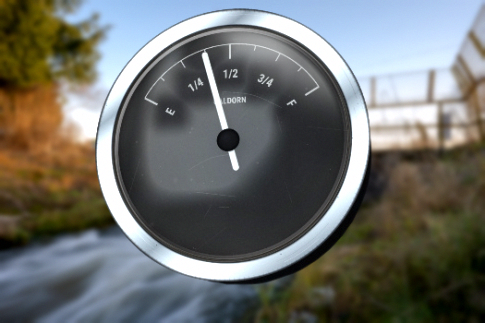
0.375
